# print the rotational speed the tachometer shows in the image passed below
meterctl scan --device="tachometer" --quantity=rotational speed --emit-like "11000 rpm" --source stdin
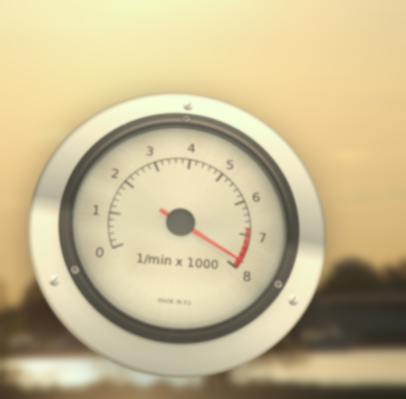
7800 rpm
